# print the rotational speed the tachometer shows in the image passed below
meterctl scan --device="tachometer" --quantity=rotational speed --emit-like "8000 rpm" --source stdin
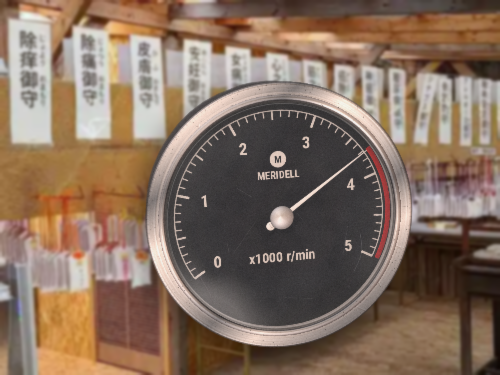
3700 rpm
